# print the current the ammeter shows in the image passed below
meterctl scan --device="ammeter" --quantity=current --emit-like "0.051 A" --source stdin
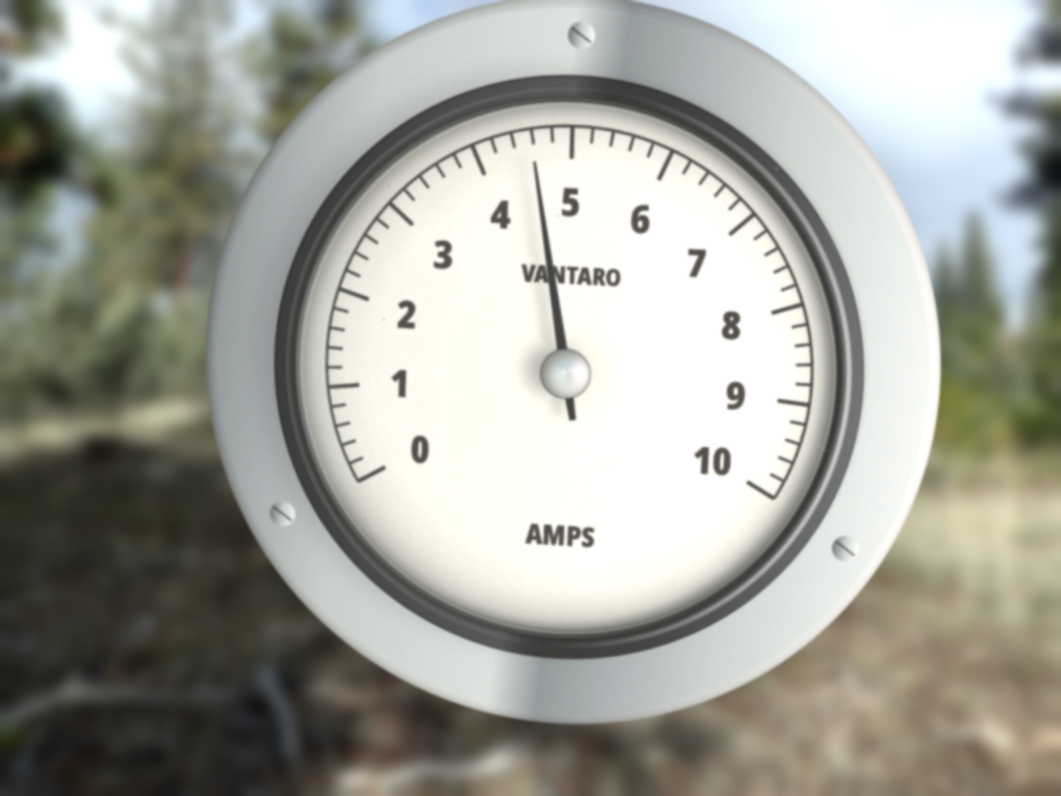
4.6 A
